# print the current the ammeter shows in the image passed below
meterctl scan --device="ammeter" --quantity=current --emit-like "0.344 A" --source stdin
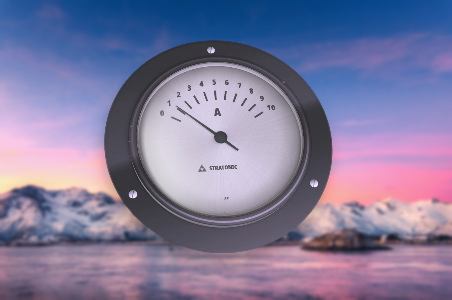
1 A
